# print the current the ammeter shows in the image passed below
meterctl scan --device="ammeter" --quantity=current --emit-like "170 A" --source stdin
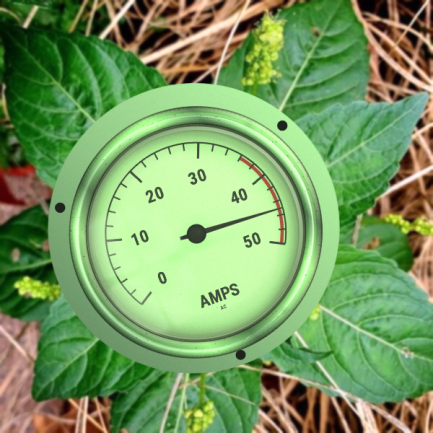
45 A
